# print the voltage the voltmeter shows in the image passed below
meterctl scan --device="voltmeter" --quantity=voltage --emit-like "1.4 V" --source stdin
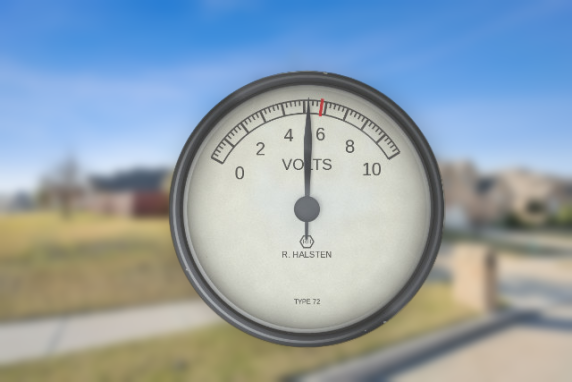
5.2 V
